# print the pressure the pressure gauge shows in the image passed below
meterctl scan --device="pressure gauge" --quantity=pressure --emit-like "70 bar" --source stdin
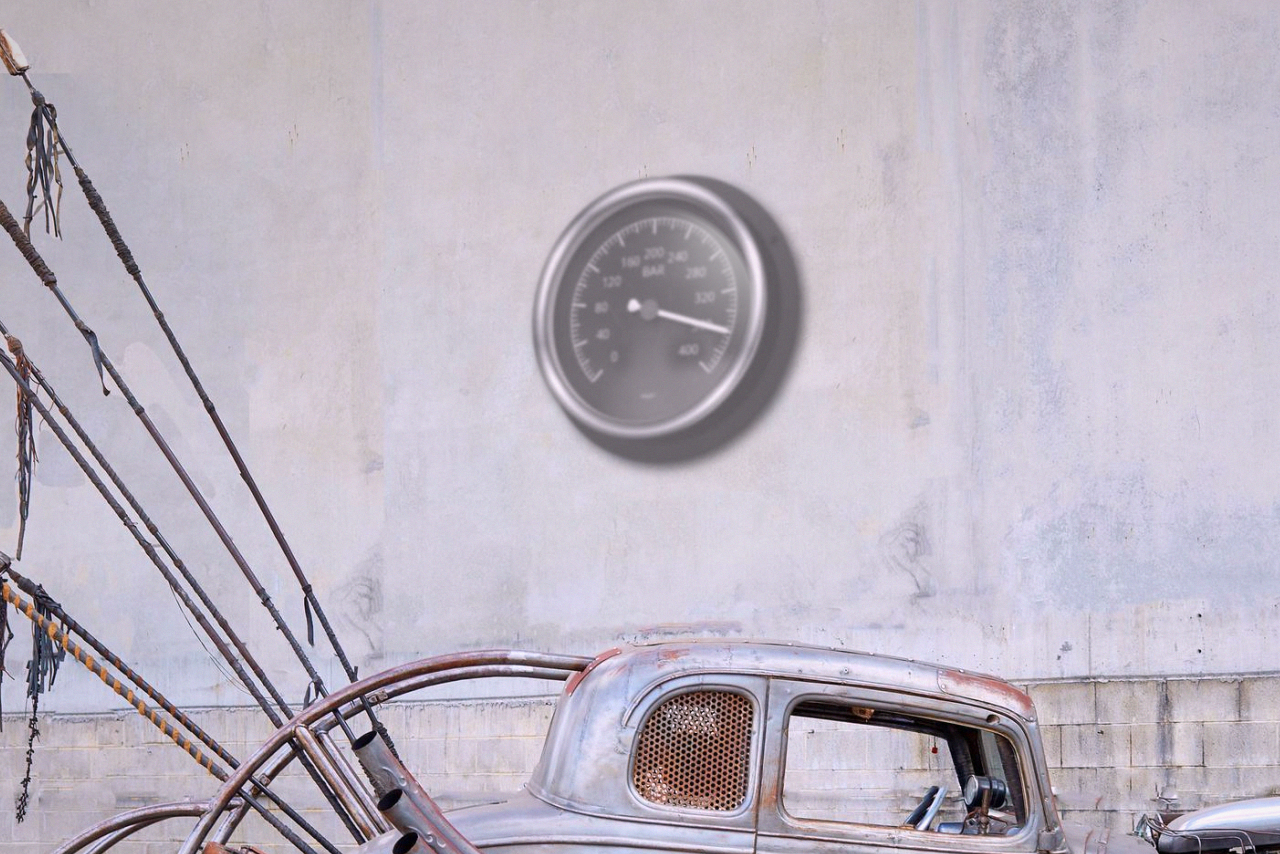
360 bar
